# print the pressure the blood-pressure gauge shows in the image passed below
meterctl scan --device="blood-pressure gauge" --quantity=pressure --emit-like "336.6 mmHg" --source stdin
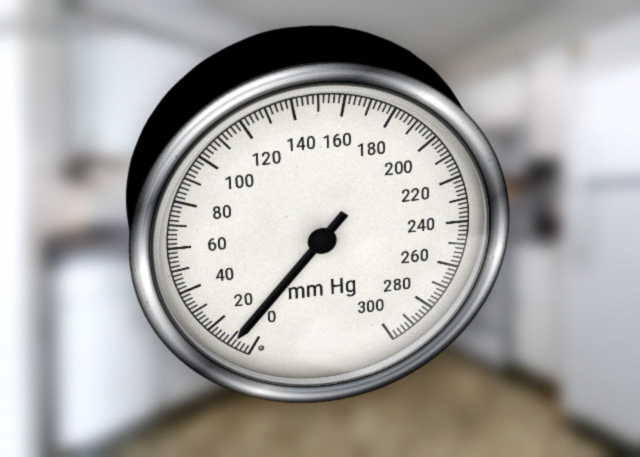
10 mmHg
